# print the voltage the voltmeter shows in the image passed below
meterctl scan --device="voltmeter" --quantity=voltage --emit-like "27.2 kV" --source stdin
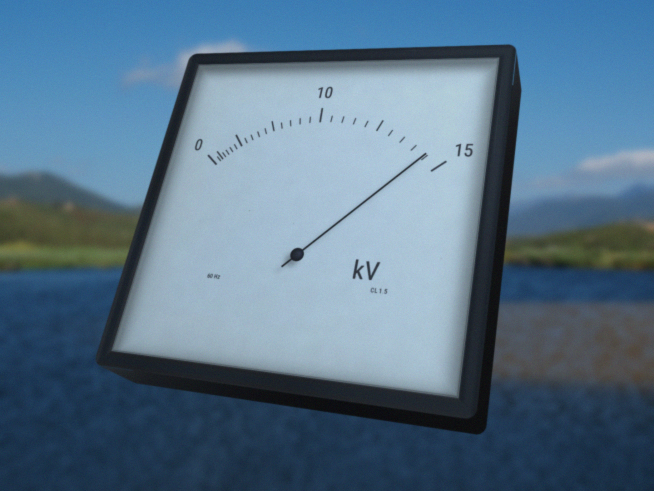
14.5 kV
